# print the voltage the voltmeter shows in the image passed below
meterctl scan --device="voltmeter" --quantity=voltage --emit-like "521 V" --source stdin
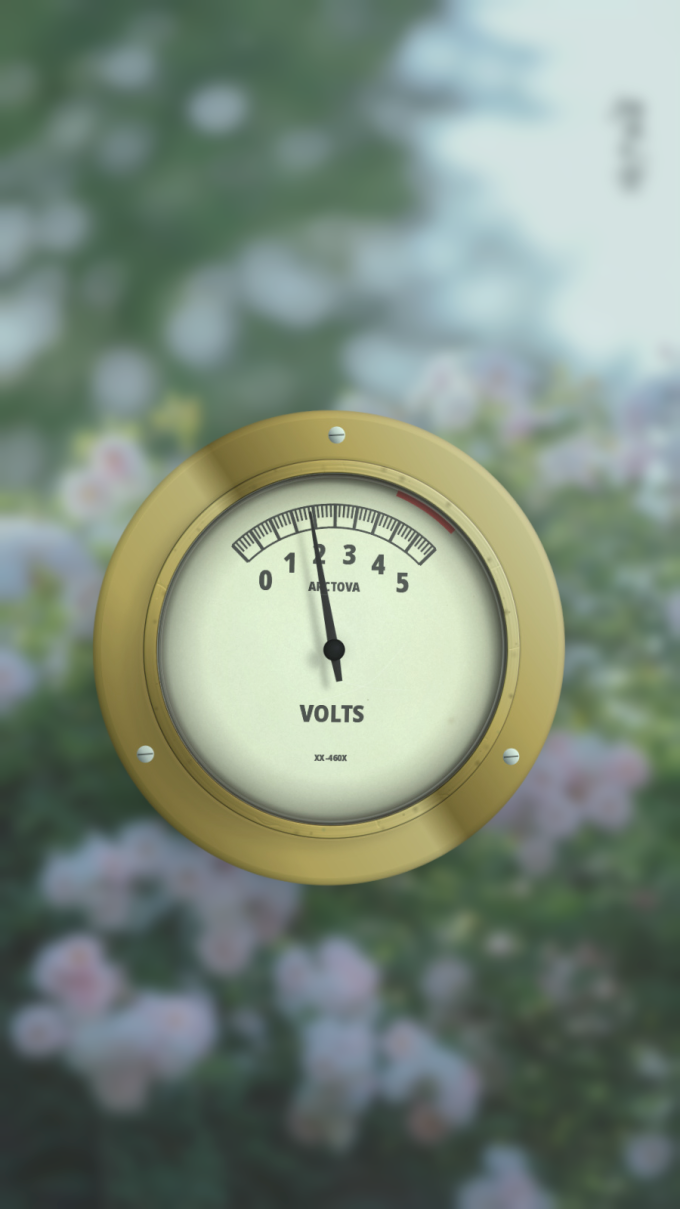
1.9 V
